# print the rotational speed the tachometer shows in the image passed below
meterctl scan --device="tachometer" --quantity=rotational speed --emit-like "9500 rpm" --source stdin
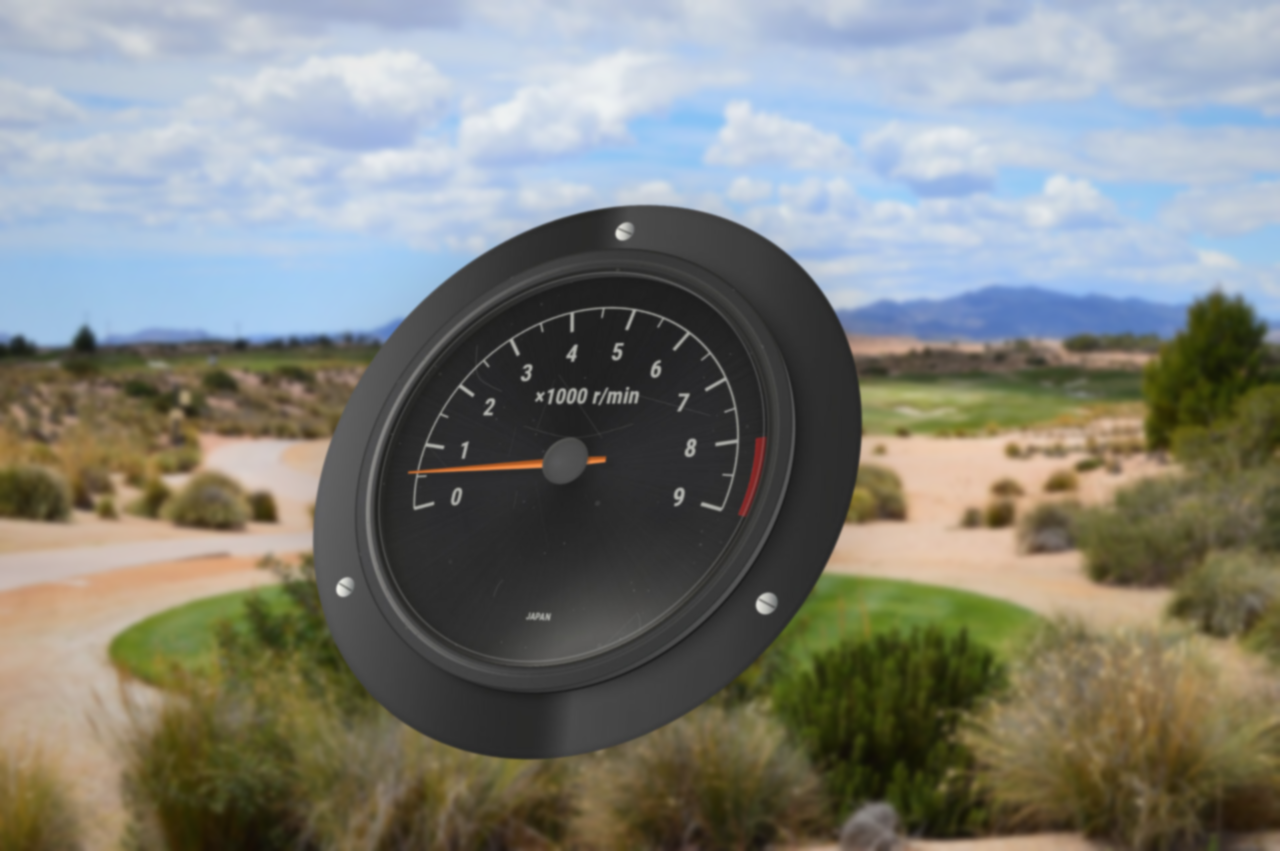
500 rpm
